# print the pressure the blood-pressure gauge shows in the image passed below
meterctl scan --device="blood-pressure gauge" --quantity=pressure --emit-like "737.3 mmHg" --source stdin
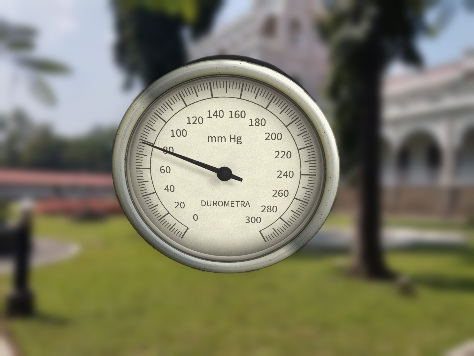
80 mmHg
